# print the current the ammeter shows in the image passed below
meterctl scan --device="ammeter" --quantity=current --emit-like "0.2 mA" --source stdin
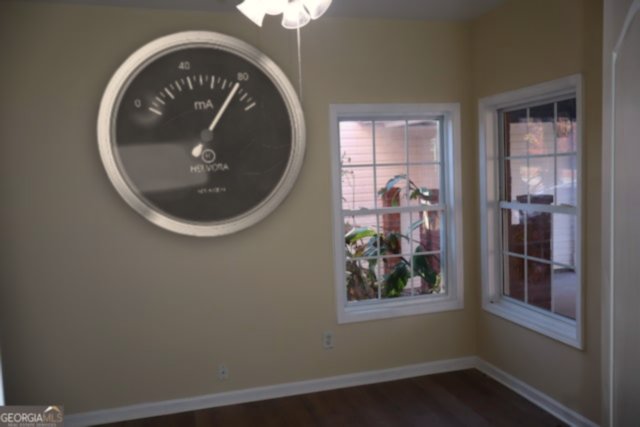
80 mA
